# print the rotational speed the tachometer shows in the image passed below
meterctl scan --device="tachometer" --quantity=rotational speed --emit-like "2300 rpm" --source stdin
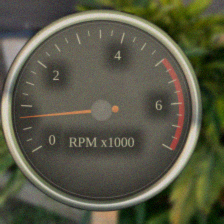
750 rpm
